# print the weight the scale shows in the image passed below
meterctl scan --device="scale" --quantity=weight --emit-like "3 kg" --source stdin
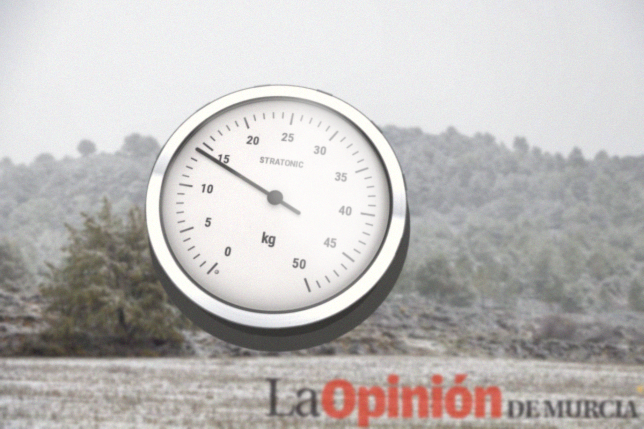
14 kg
